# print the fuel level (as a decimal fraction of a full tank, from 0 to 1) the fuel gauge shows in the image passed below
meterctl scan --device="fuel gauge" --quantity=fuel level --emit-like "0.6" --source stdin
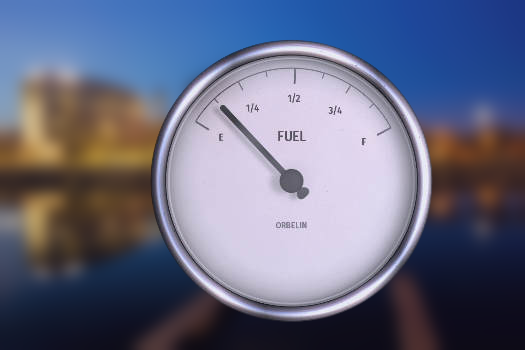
0.125
